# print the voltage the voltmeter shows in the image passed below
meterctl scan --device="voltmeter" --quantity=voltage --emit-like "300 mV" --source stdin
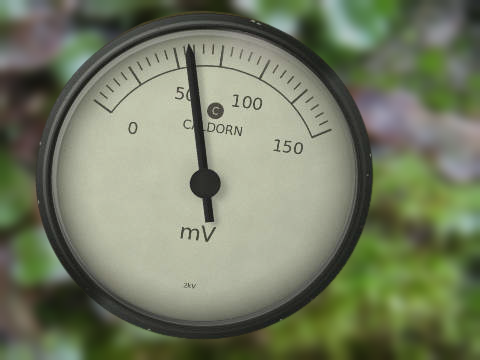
57.5 mV
